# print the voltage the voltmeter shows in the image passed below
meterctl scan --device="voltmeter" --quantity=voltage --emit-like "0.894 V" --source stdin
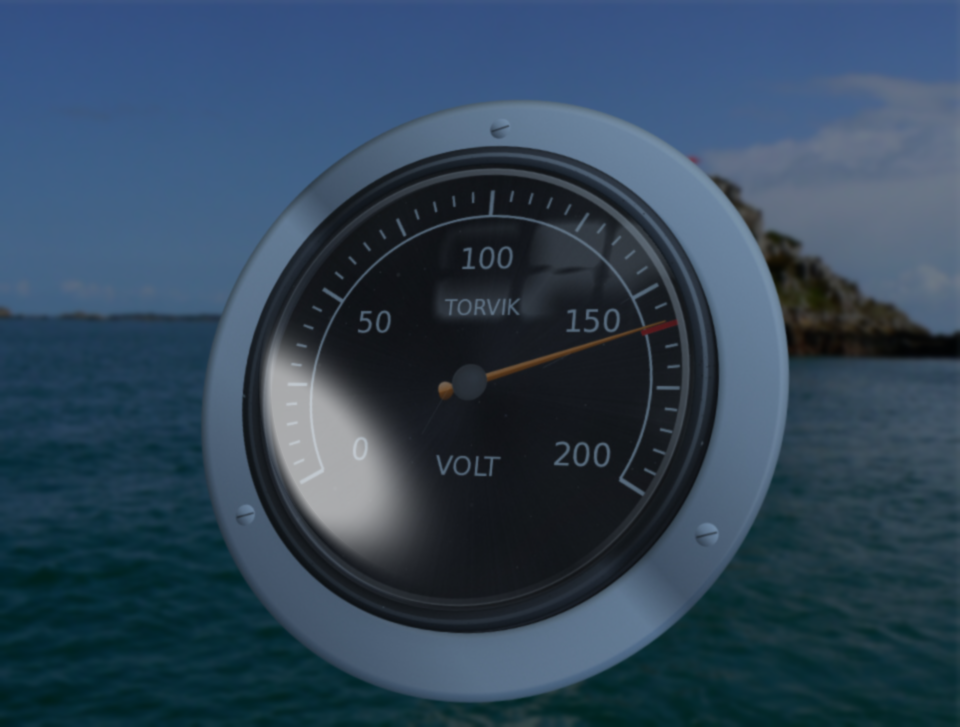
160 V
